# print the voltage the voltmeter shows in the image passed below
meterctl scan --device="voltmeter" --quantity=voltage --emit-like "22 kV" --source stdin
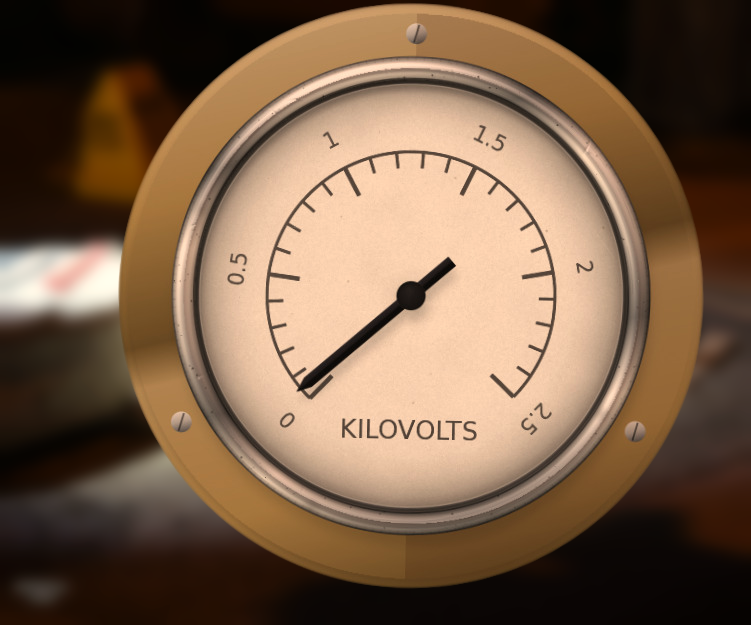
0.05 kV
